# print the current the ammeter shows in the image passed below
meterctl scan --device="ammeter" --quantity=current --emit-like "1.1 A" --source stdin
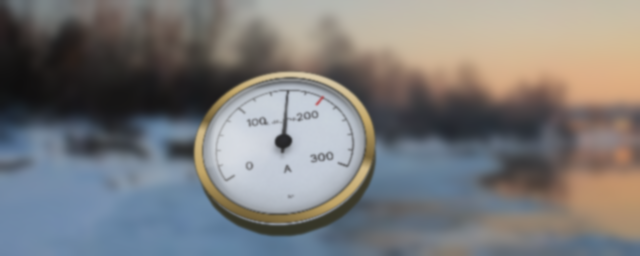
160 A
